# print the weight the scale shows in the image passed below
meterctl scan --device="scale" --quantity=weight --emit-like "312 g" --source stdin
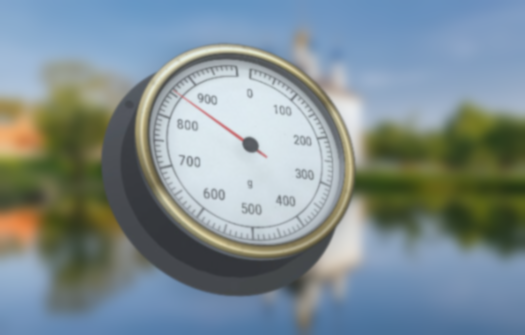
850 g
